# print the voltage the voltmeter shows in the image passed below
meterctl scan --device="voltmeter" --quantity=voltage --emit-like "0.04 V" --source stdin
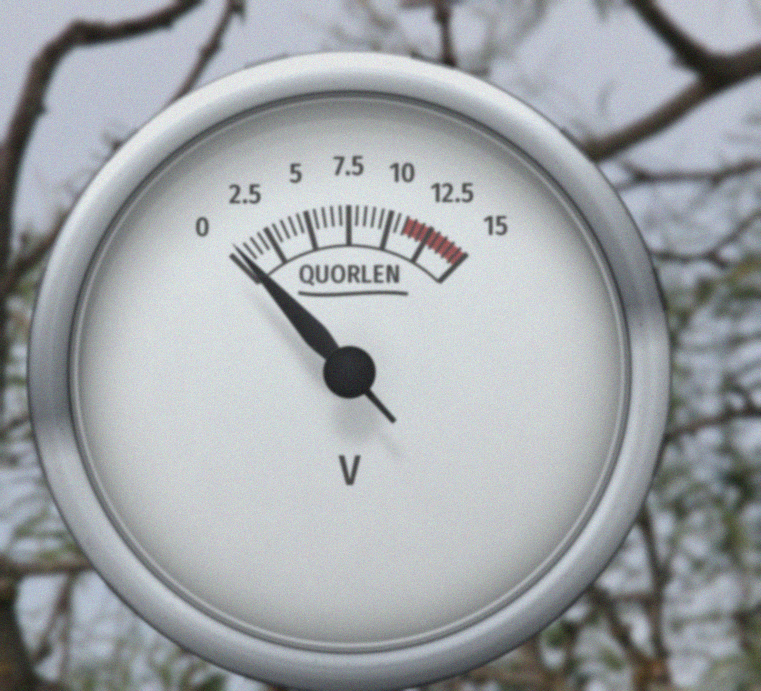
0.5 V
